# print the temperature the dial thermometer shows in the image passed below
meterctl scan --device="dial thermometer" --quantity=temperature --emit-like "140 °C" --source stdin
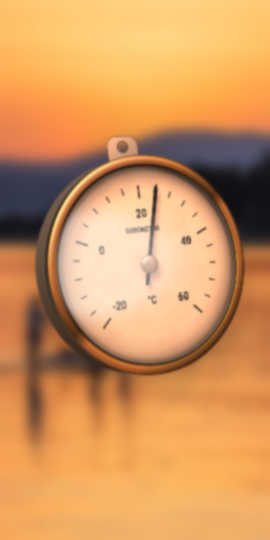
24 °C
